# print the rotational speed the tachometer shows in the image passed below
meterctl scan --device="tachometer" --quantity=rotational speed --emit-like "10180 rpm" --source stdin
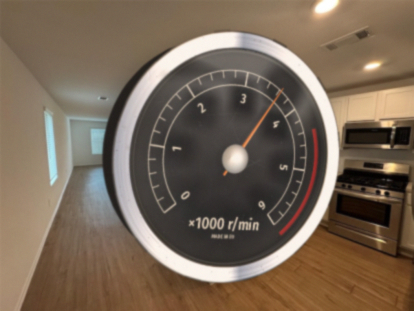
3600 rpm
